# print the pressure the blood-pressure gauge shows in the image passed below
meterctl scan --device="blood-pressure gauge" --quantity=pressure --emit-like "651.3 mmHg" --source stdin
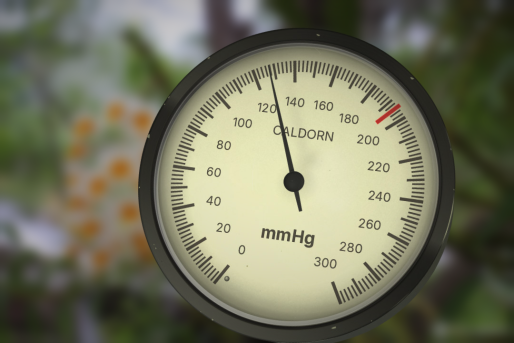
128 mmHg
